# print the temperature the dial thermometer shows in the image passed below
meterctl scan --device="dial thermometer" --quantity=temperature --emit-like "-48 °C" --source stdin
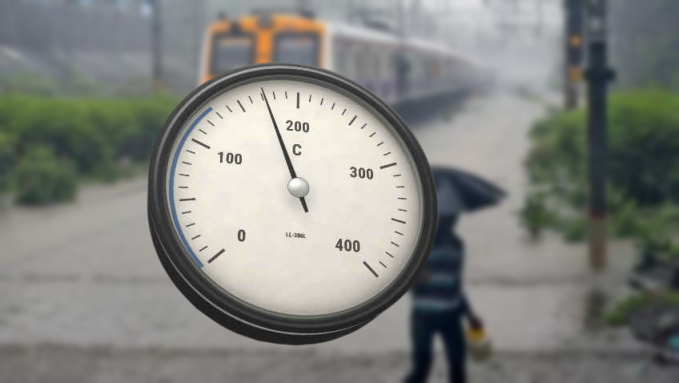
170 °C
